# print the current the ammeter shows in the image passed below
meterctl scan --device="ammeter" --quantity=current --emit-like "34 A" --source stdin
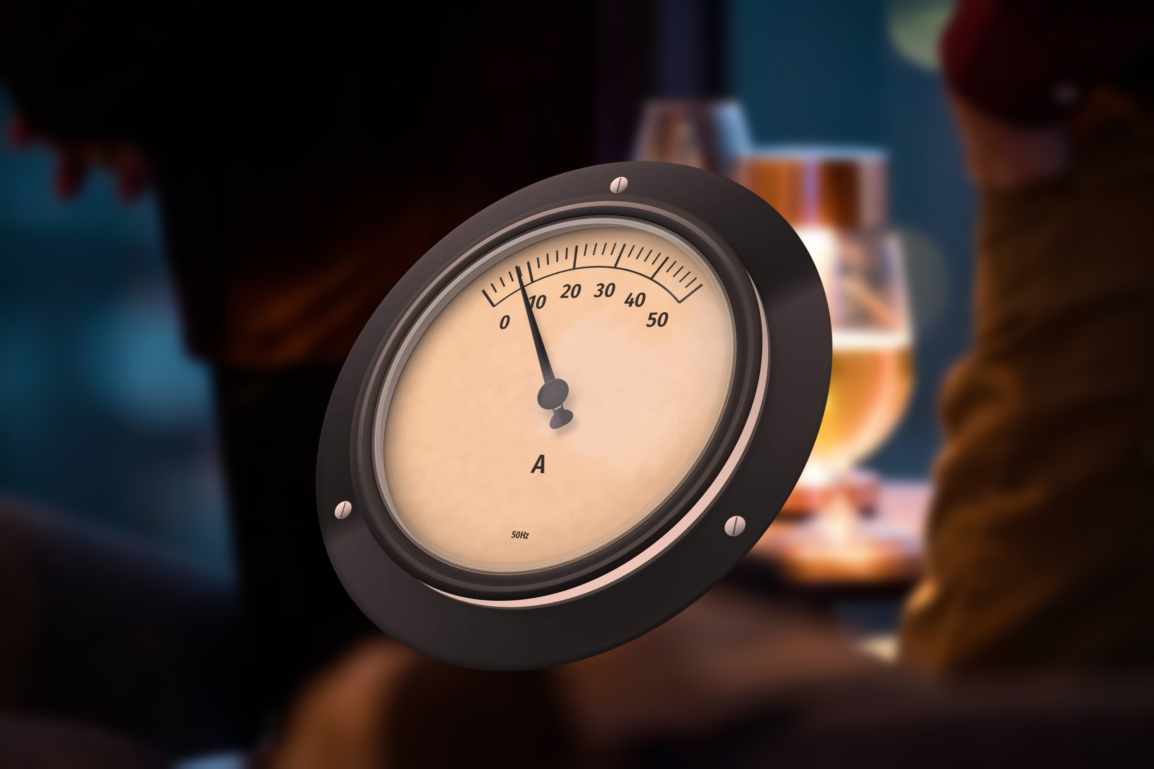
8 A
